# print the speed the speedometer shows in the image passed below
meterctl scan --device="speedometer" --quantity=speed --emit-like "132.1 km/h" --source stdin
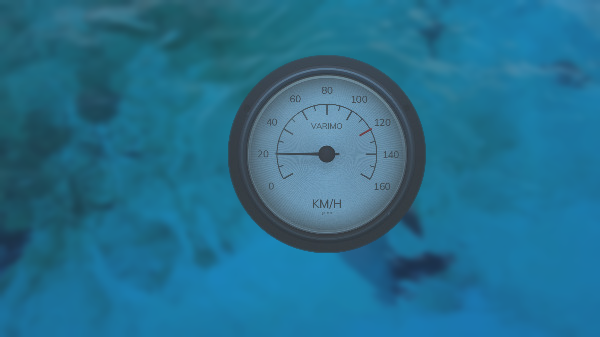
20 km/h
